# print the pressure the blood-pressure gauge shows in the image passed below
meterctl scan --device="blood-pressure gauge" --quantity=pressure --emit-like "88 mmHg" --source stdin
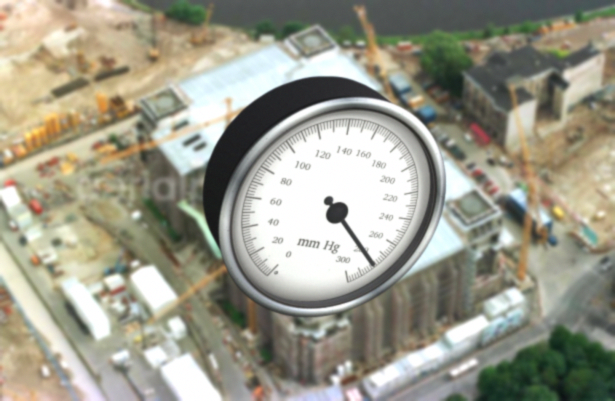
280 mmHg
